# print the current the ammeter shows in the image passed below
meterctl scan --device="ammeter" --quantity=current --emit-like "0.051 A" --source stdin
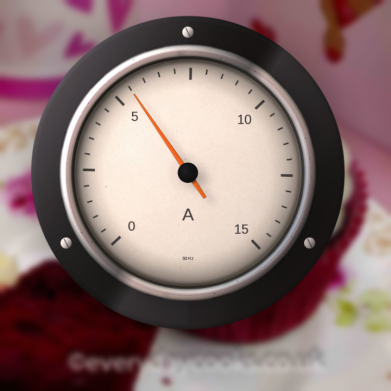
5.5 A
